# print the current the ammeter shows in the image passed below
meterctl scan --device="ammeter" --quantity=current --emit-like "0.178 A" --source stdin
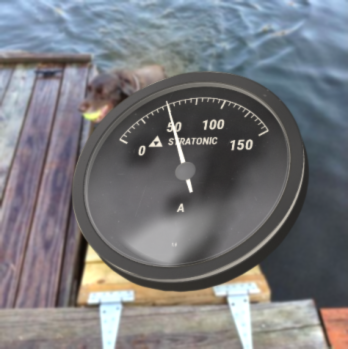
50 A
